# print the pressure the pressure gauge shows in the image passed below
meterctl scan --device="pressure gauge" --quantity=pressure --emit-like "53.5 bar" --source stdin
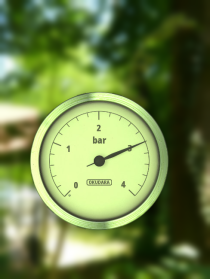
3 bar
